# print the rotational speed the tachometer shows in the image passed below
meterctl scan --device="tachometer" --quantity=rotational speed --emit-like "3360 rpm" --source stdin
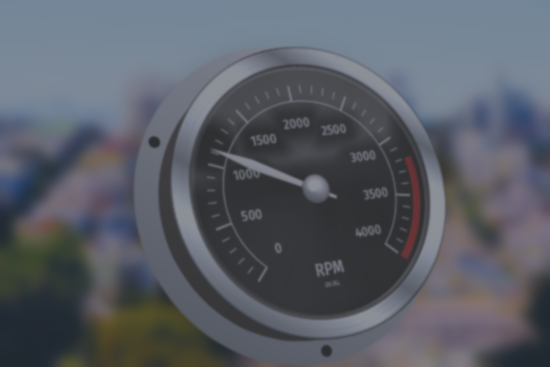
1100 rpm
